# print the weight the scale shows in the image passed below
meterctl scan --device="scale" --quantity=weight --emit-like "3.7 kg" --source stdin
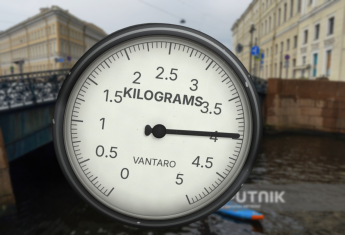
3.95 kg
